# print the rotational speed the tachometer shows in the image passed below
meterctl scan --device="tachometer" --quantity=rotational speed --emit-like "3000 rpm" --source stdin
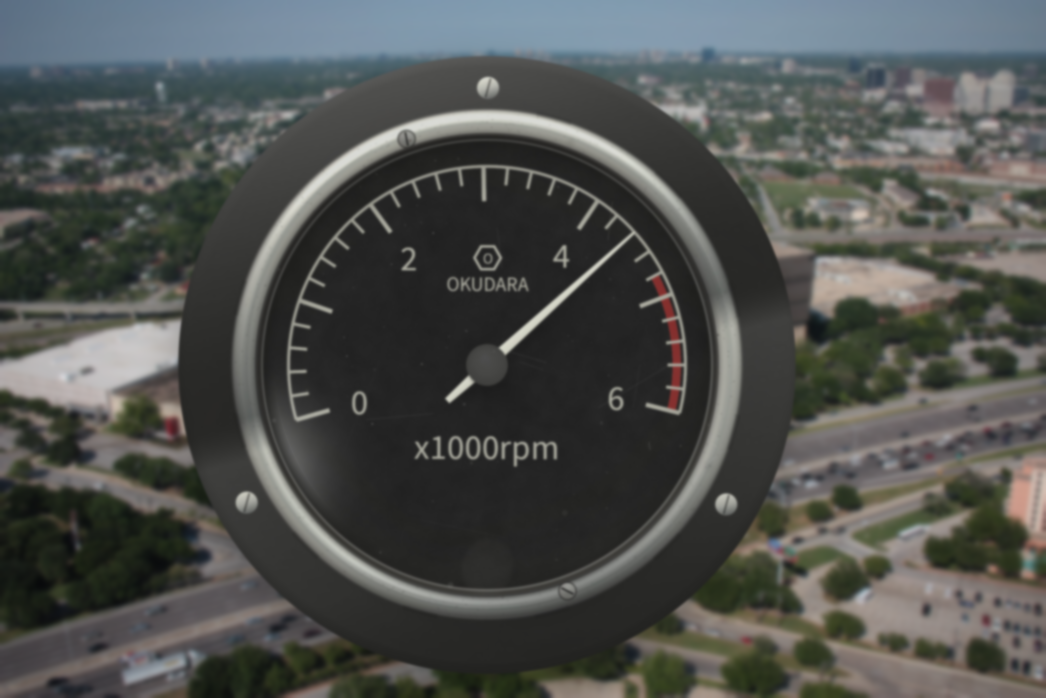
4400 rpm
